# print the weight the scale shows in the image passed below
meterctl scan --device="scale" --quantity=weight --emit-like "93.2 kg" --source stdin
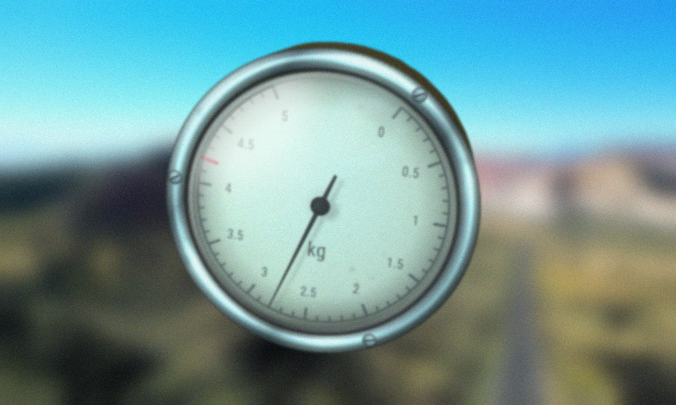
2.8 kg
